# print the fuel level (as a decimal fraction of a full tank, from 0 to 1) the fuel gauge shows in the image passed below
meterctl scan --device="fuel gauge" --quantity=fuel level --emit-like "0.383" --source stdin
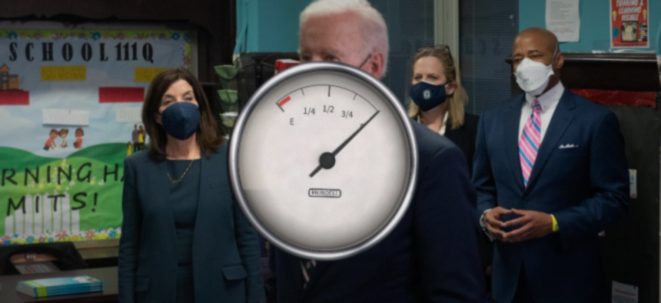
1
